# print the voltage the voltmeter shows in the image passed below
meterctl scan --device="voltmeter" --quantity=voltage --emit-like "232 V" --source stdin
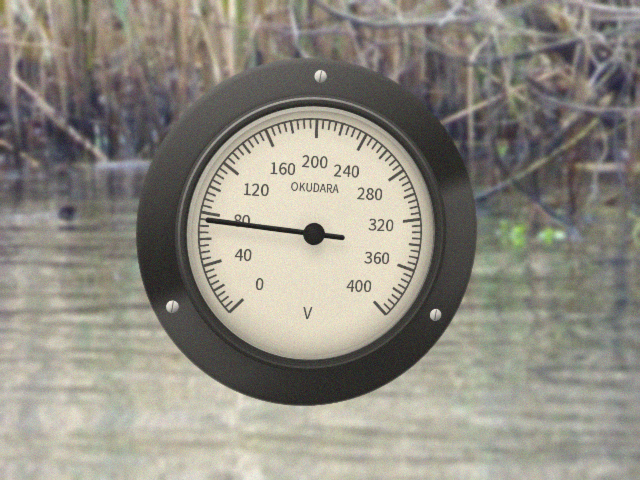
75 V
